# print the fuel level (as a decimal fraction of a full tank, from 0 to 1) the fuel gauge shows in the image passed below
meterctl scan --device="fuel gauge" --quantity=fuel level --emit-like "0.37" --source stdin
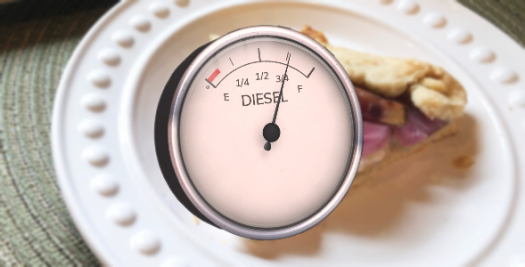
0.75
